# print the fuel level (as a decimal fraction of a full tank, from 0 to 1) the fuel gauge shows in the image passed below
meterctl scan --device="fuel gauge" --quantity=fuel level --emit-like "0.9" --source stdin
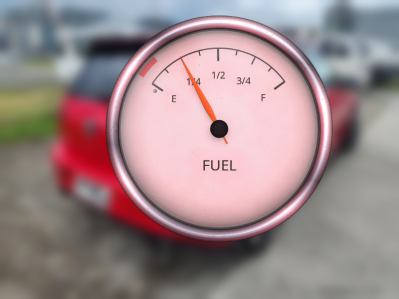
0.25
